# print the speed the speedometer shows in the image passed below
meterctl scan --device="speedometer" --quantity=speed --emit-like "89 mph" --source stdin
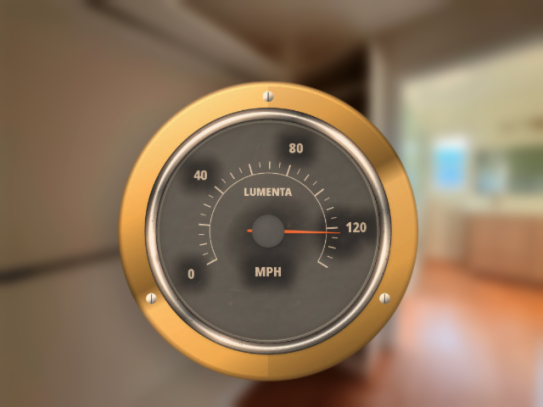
122.5 mph
